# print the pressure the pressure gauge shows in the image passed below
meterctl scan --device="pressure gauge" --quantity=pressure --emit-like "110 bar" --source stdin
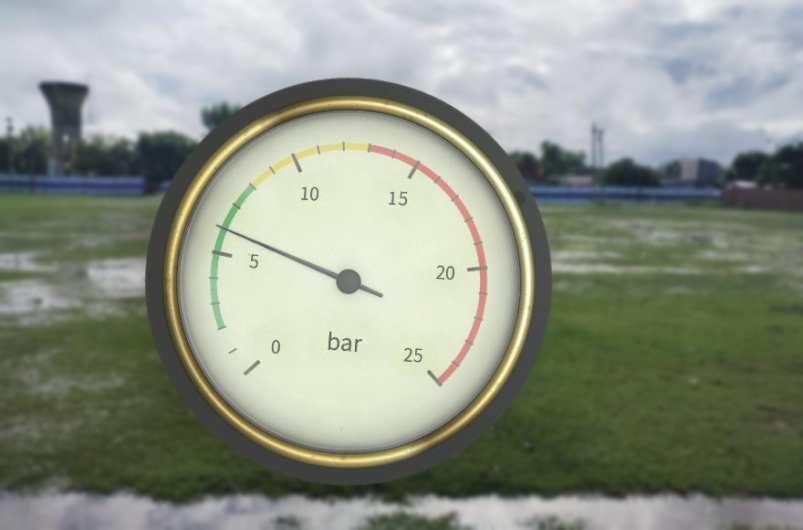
6 bar
